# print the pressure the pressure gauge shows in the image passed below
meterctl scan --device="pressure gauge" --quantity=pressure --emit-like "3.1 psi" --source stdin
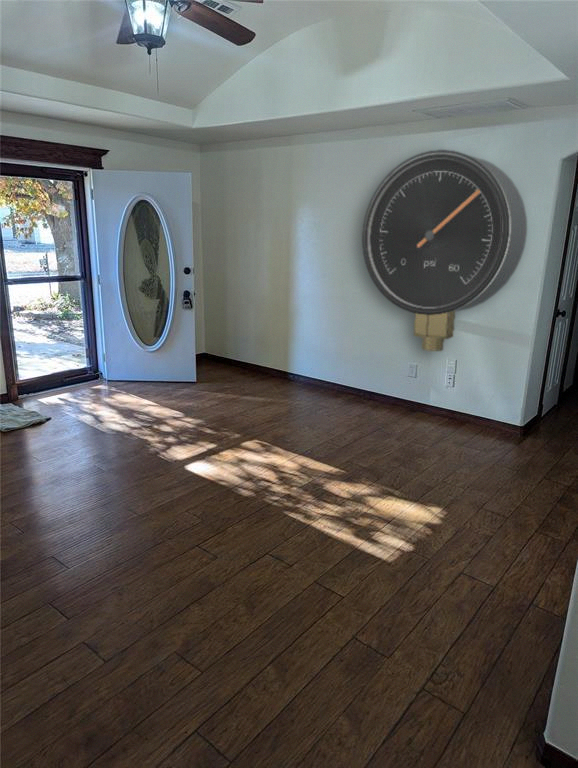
40 psi
